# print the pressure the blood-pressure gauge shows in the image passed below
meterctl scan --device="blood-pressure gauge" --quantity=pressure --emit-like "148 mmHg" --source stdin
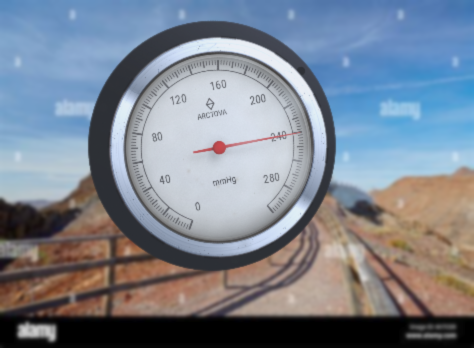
240 mmHg
